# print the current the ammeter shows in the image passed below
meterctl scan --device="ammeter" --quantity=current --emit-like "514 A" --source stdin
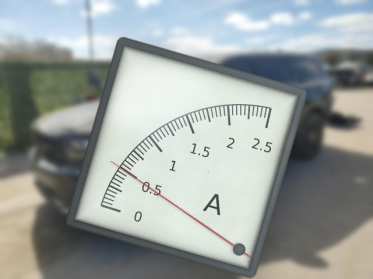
0.5 A
